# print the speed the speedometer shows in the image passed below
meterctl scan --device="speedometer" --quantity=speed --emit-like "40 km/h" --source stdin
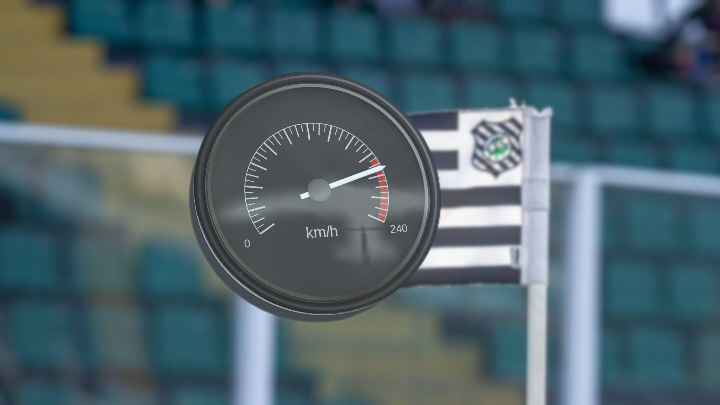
195 km/h
